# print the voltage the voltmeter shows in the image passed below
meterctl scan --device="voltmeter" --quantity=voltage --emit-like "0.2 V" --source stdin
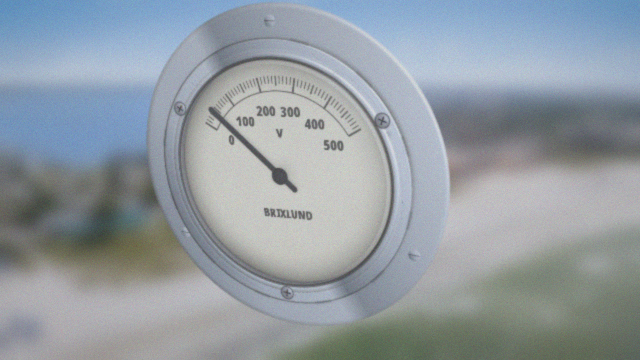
50 V
